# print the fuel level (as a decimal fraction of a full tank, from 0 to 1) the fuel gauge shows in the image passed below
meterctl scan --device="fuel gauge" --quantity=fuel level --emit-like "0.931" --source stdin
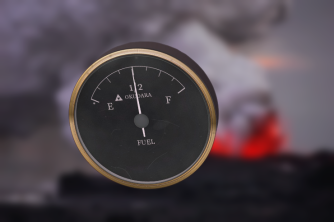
0.5
